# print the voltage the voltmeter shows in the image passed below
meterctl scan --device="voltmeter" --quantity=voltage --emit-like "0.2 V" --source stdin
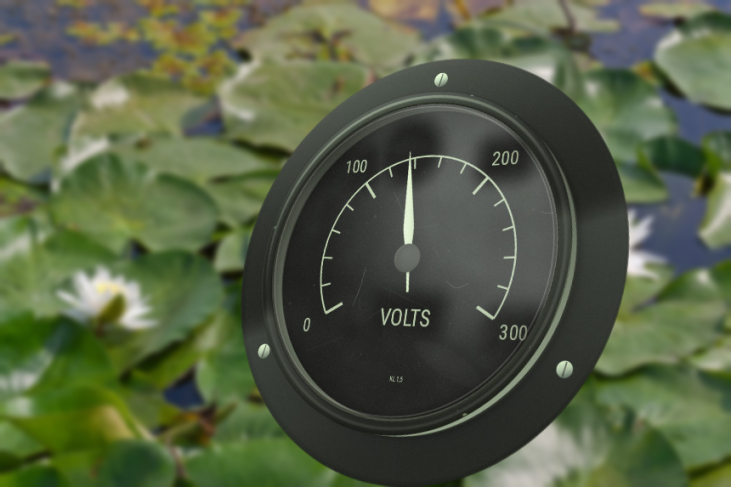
140 V
